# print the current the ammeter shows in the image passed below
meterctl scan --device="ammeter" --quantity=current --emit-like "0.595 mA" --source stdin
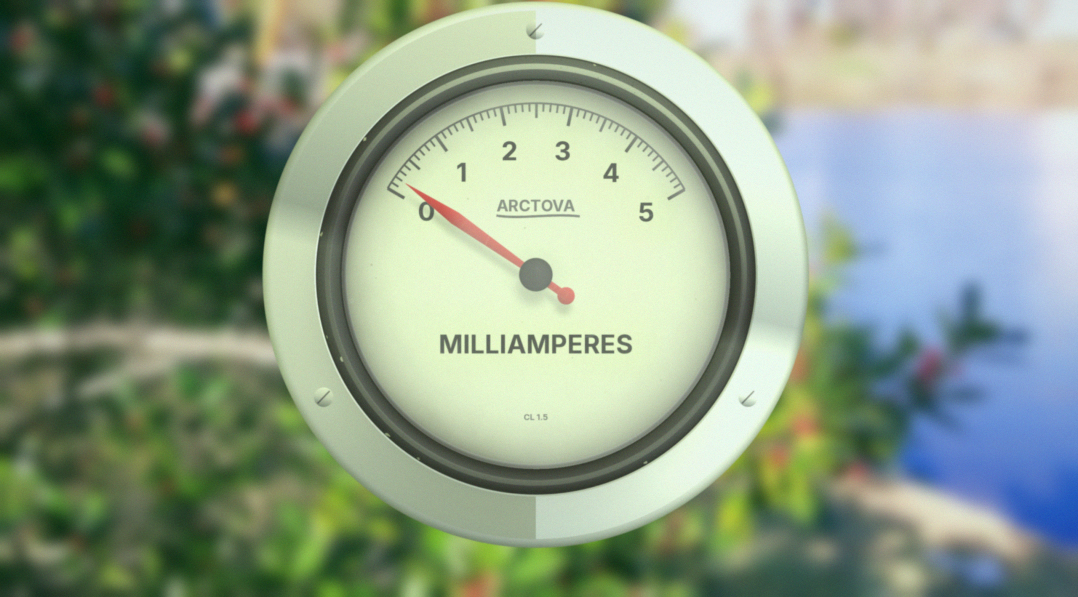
0.2 mA
